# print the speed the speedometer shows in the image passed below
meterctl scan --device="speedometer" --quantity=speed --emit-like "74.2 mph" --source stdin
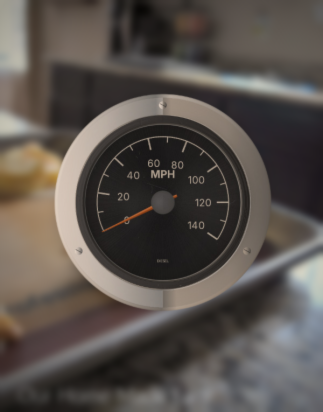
0 mph
